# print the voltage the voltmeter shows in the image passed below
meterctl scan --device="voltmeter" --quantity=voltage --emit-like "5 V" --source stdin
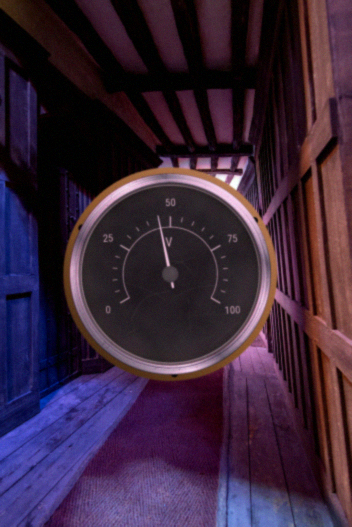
45 V
